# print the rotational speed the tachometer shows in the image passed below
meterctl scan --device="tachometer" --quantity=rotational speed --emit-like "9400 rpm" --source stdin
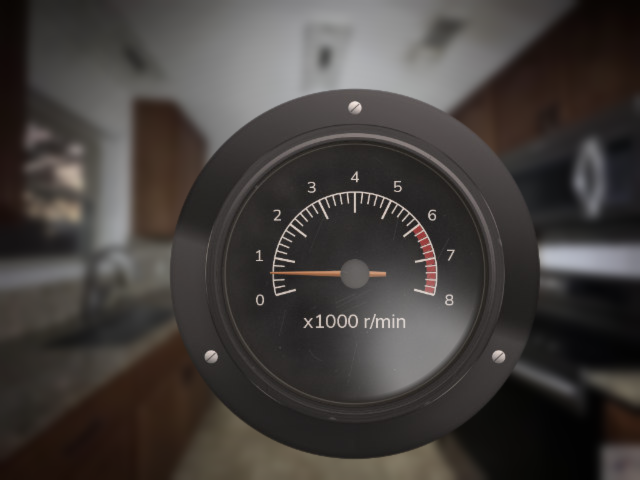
600 rpm
